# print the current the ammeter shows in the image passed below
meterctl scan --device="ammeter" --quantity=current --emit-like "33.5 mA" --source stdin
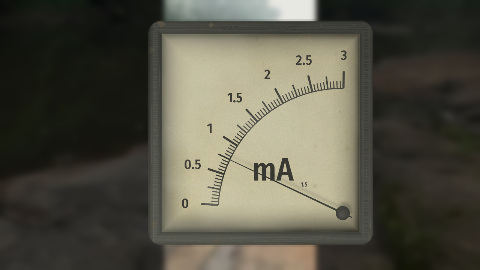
0.75 mA
